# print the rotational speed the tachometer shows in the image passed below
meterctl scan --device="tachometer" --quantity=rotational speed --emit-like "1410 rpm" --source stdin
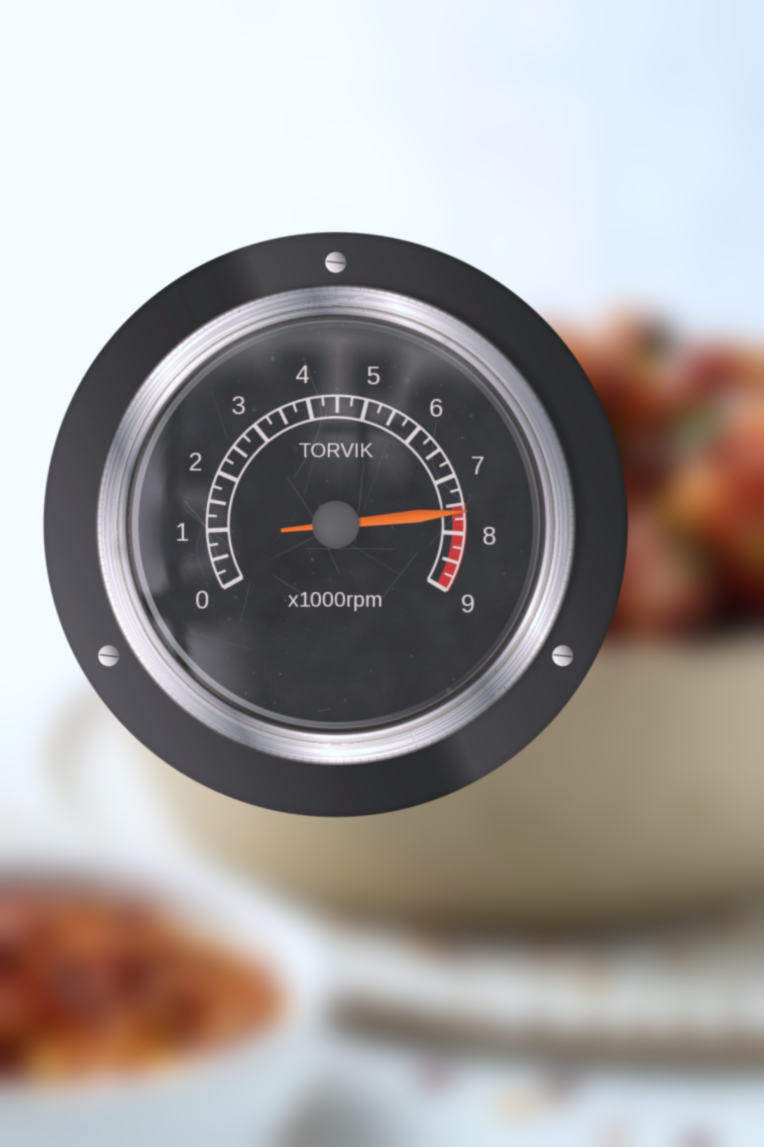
7625 rpm
